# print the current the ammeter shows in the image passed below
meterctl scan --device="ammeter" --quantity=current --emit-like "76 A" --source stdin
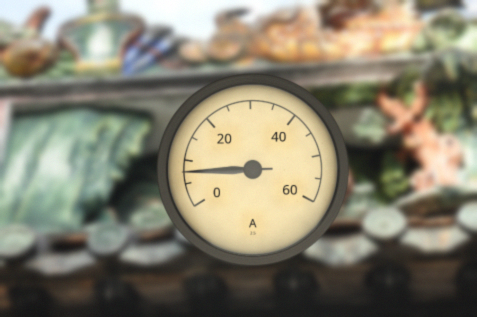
7.5 A
